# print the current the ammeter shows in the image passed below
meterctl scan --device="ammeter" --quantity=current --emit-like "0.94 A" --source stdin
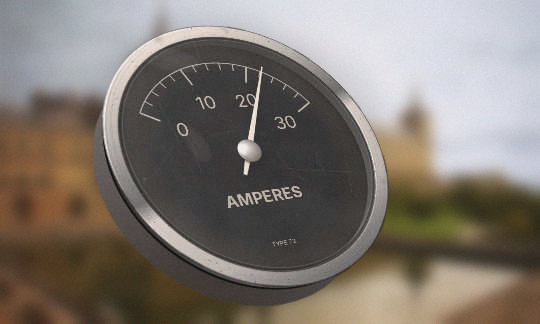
22 A
